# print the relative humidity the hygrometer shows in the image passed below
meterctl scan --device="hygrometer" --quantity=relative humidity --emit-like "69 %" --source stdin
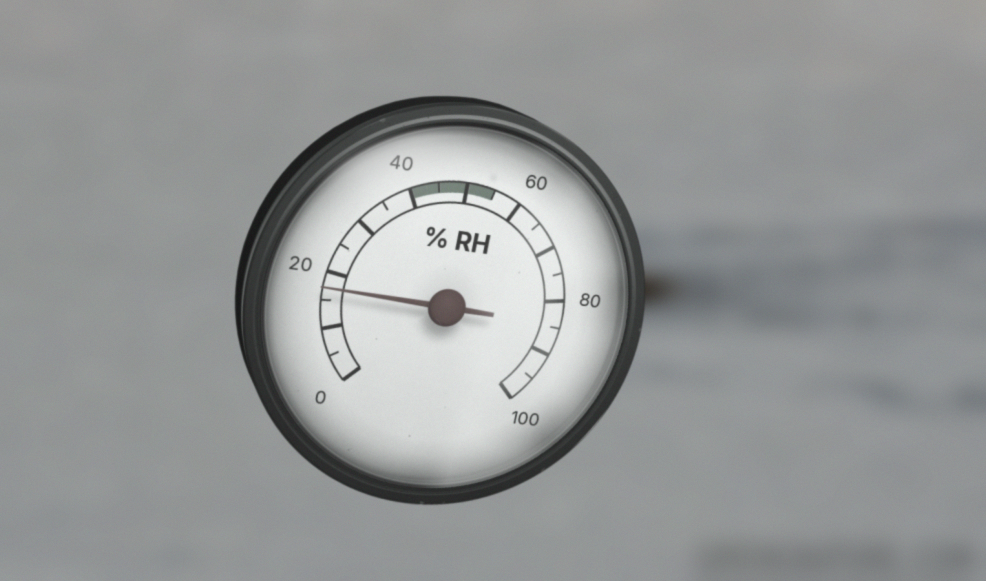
17.5 %
